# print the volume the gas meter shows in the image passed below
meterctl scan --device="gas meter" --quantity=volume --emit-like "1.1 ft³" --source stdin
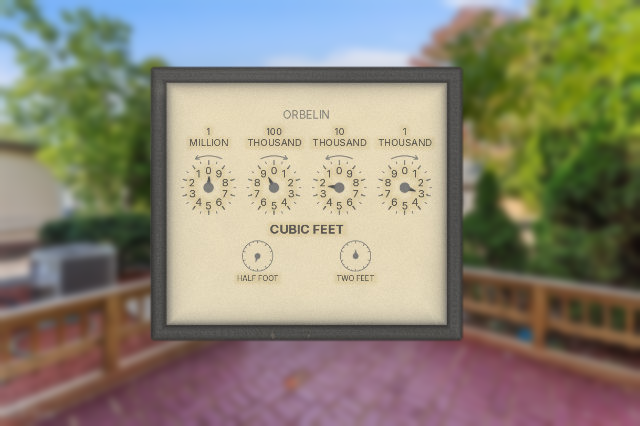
992300 ft³
